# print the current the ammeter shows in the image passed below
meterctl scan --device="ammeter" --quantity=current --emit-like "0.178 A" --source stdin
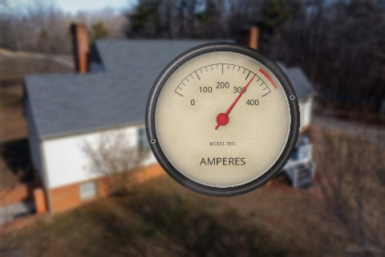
320 A
